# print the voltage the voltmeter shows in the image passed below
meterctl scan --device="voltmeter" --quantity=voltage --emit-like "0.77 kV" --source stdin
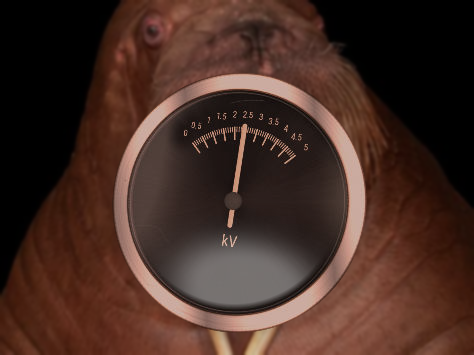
2.5 kV
